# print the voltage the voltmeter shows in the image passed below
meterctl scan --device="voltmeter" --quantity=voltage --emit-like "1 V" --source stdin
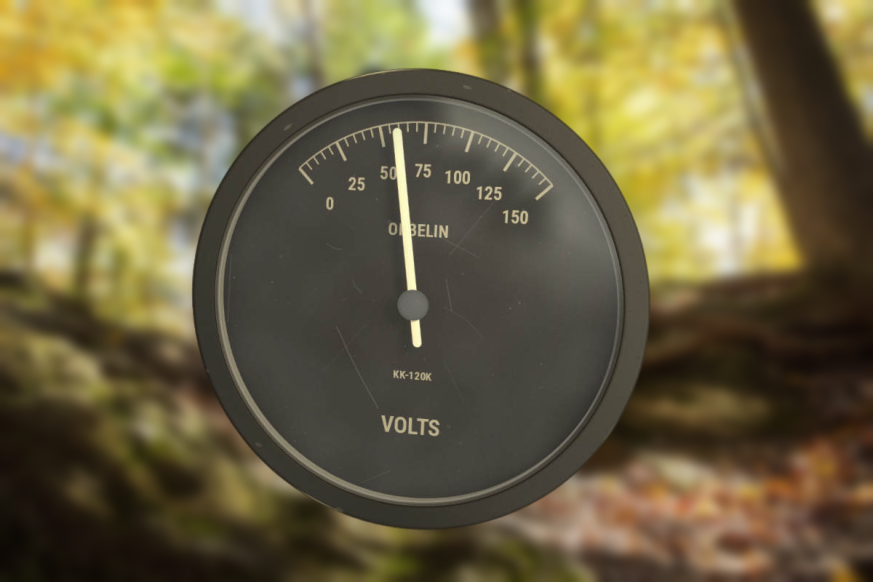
60 V
